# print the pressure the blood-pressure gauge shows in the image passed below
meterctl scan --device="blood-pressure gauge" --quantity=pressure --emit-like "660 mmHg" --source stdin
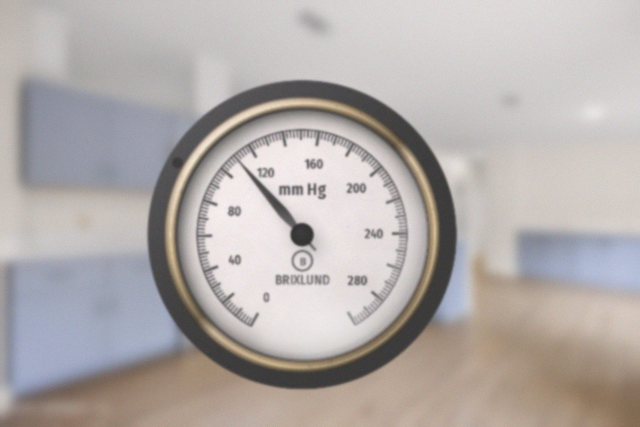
110 mmHg
